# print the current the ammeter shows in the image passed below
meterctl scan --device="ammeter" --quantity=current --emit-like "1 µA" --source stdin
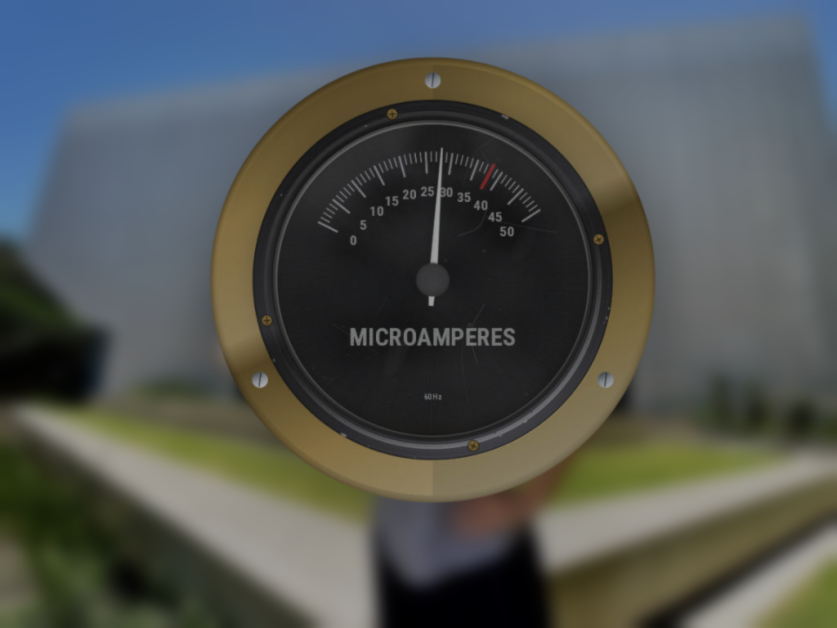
28 µA
